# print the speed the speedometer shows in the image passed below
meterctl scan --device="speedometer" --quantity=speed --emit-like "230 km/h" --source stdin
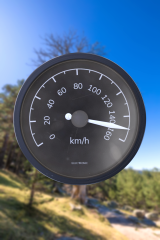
150 km/h
